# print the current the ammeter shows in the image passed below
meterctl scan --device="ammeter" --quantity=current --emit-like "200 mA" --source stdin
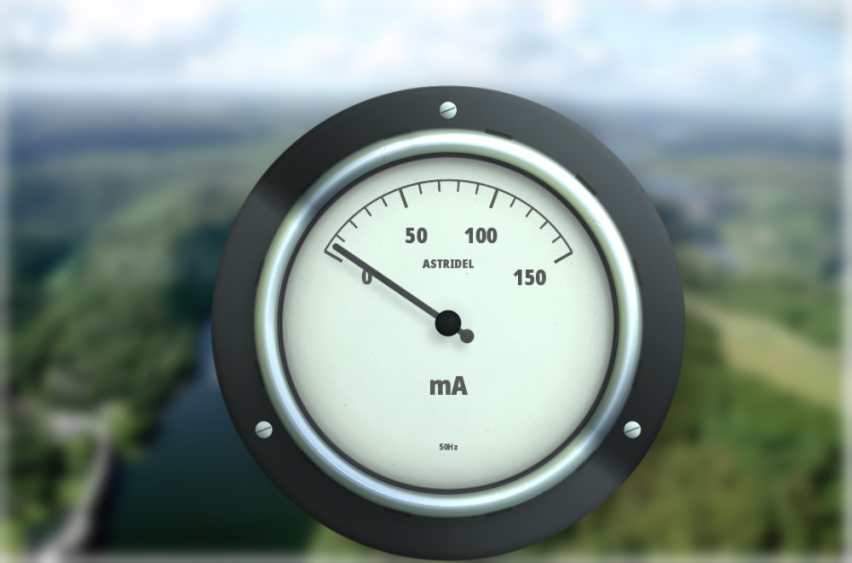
5 mA
